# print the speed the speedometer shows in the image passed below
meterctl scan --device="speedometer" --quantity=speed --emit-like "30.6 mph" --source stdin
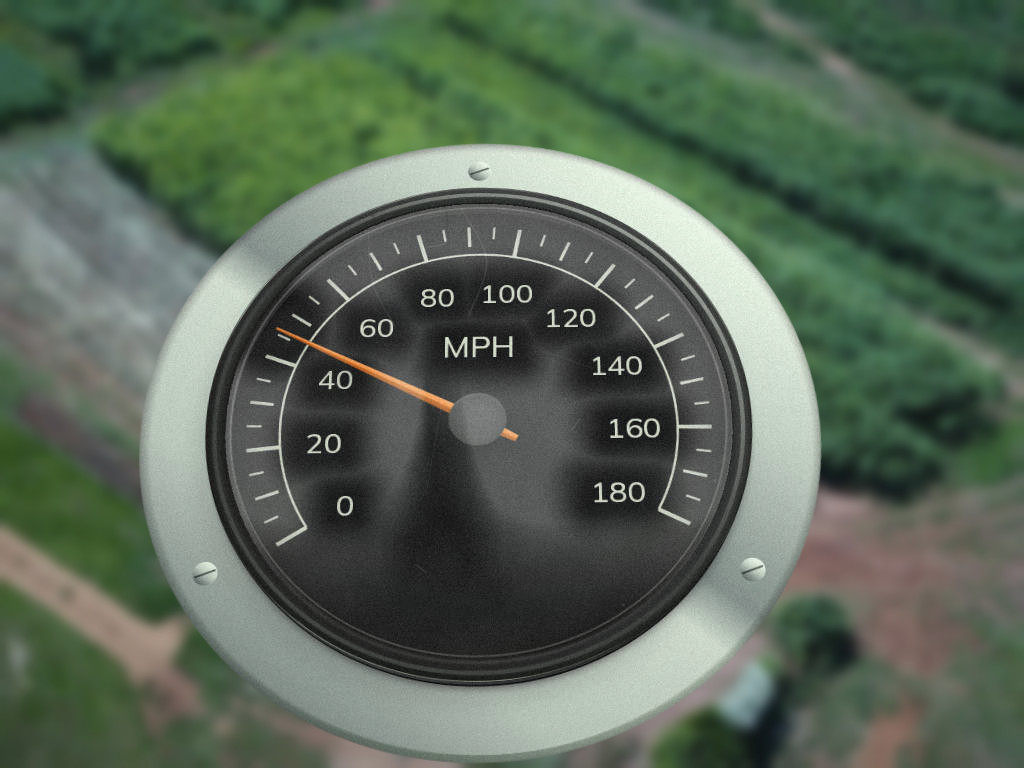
45 mph
